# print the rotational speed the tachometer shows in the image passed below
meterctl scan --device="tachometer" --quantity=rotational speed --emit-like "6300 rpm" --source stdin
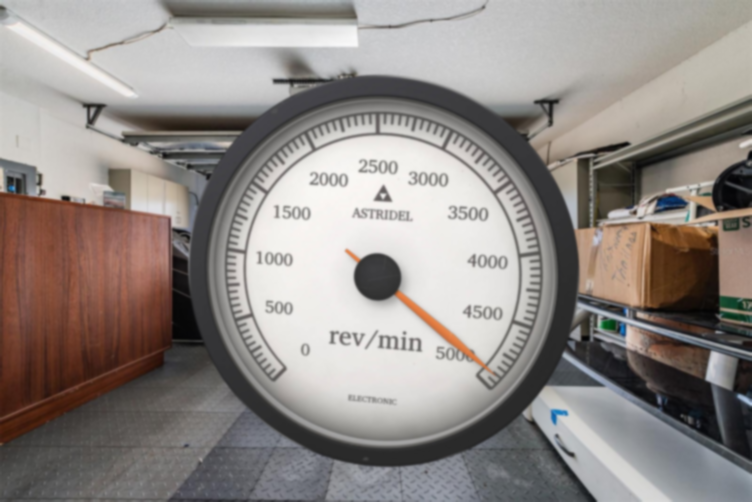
4900 rpm
